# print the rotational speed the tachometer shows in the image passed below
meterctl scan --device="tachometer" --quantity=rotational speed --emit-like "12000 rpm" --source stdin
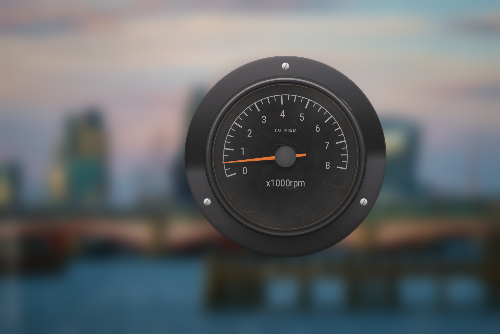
500 rpm
